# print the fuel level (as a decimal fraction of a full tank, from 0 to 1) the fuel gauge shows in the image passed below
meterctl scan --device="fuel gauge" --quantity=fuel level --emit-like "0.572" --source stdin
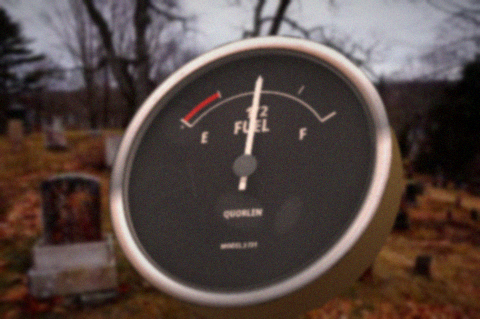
0.5
